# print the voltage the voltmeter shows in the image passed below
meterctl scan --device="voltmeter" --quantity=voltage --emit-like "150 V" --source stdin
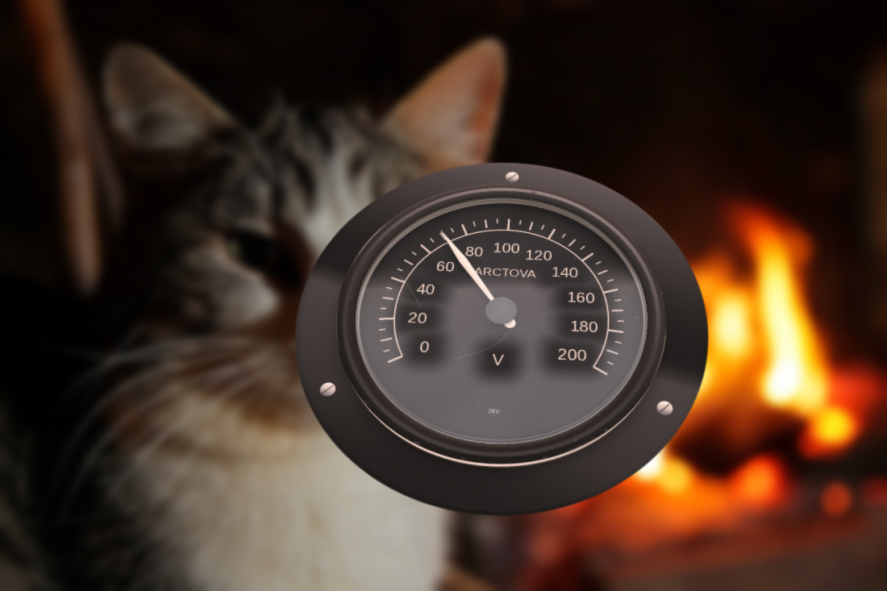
70 V
